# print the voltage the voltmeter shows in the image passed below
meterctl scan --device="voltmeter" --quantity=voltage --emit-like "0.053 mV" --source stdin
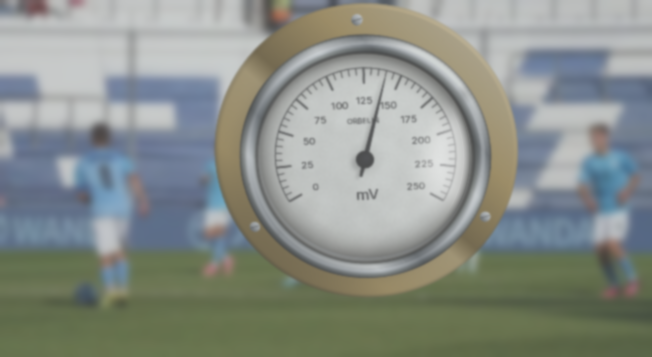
140 mV
